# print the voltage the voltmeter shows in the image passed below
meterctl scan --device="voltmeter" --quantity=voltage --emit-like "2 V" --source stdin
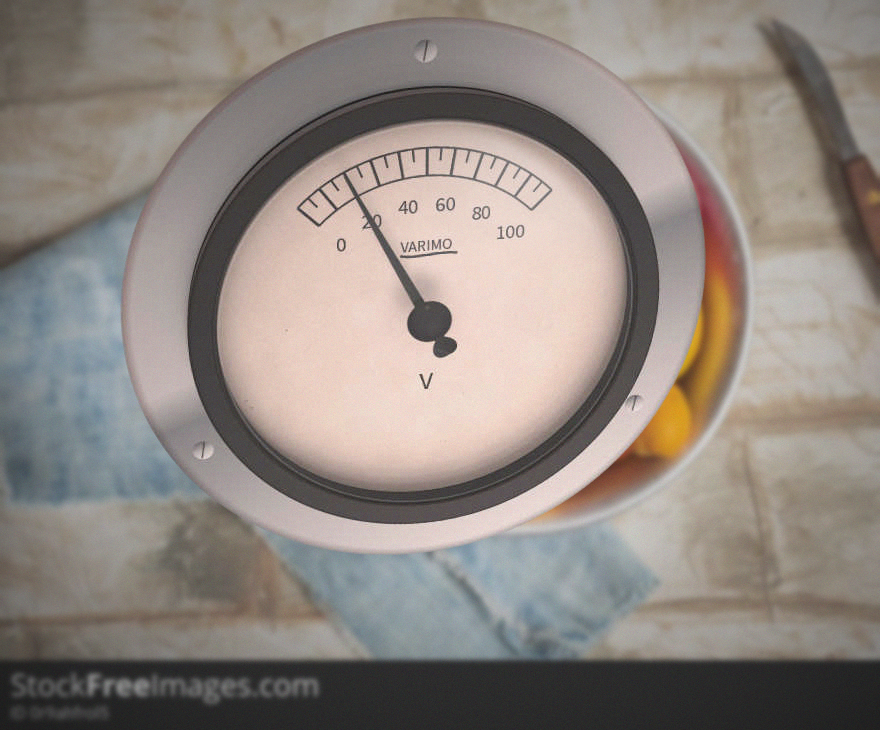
20 V
